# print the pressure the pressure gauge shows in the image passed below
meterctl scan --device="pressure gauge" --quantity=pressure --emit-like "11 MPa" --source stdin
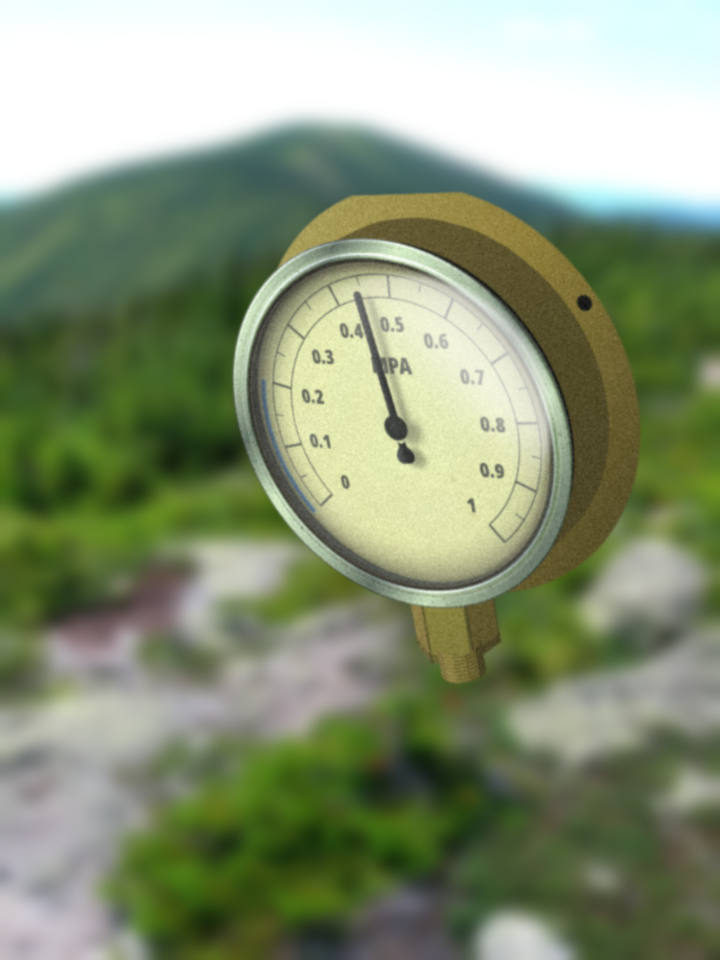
0.45 MPa
